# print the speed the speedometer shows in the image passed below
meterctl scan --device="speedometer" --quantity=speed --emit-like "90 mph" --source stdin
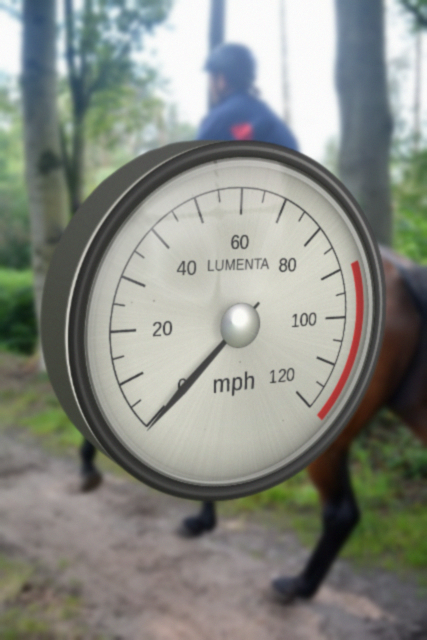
0 mph
